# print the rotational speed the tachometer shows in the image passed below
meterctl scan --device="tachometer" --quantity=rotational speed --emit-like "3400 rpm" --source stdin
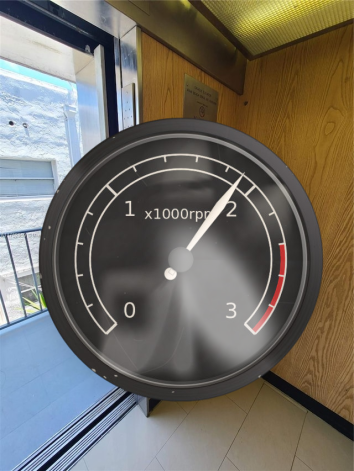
1900 rpm
